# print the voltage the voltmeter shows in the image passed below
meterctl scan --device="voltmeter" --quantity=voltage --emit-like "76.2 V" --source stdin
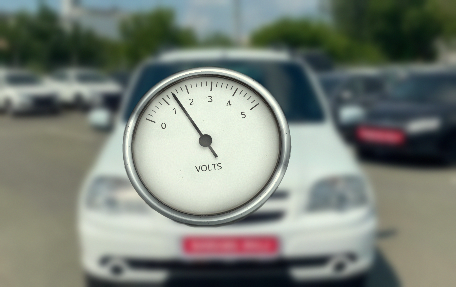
1.4 V
